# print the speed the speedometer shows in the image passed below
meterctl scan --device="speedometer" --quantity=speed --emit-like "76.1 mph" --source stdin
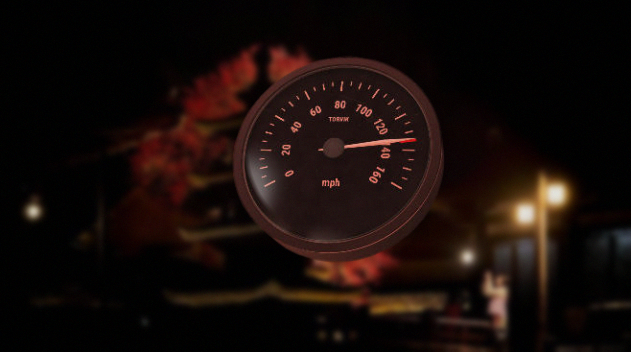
135 mph
